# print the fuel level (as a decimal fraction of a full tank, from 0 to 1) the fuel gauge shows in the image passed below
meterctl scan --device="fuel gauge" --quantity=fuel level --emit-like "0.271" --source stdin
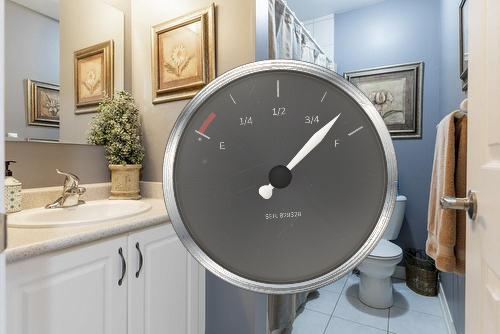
0.875
